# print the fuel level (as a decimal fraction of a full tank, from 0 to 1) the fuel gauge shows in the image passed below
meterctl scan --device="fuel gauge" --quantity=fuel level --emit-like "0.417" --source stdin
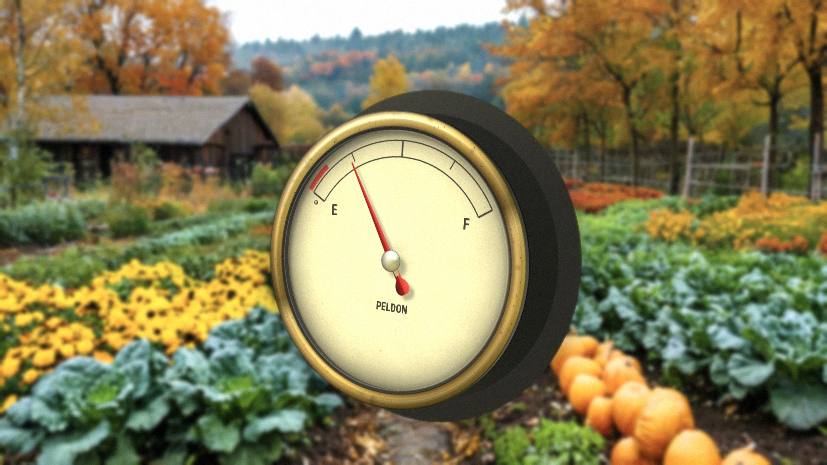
0.25
